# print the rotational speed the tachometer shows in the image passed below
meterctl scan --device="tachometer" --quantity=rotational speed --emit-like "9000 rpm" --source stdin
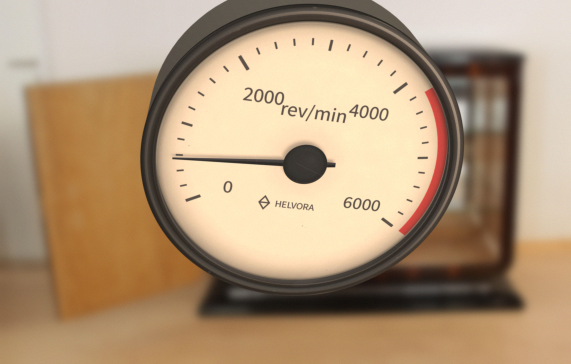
600 rpm
